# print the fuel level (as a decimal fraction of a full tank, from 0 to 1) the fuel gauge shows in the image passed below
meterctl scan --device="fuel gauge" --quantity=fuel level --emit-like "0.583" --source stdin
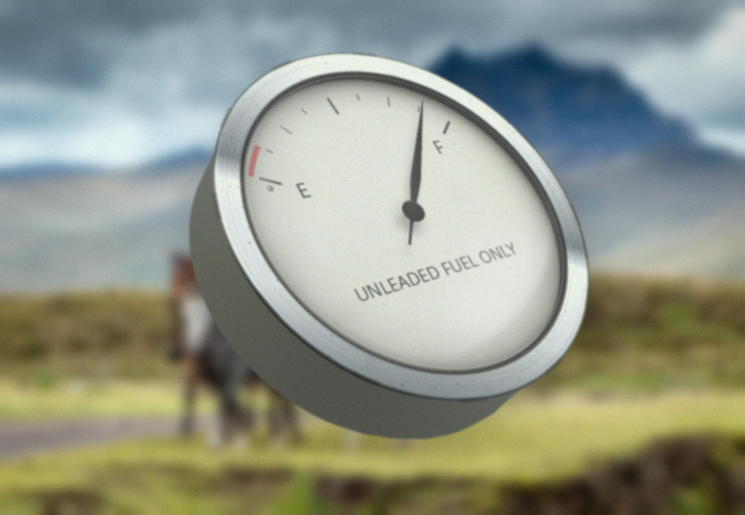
0.875
